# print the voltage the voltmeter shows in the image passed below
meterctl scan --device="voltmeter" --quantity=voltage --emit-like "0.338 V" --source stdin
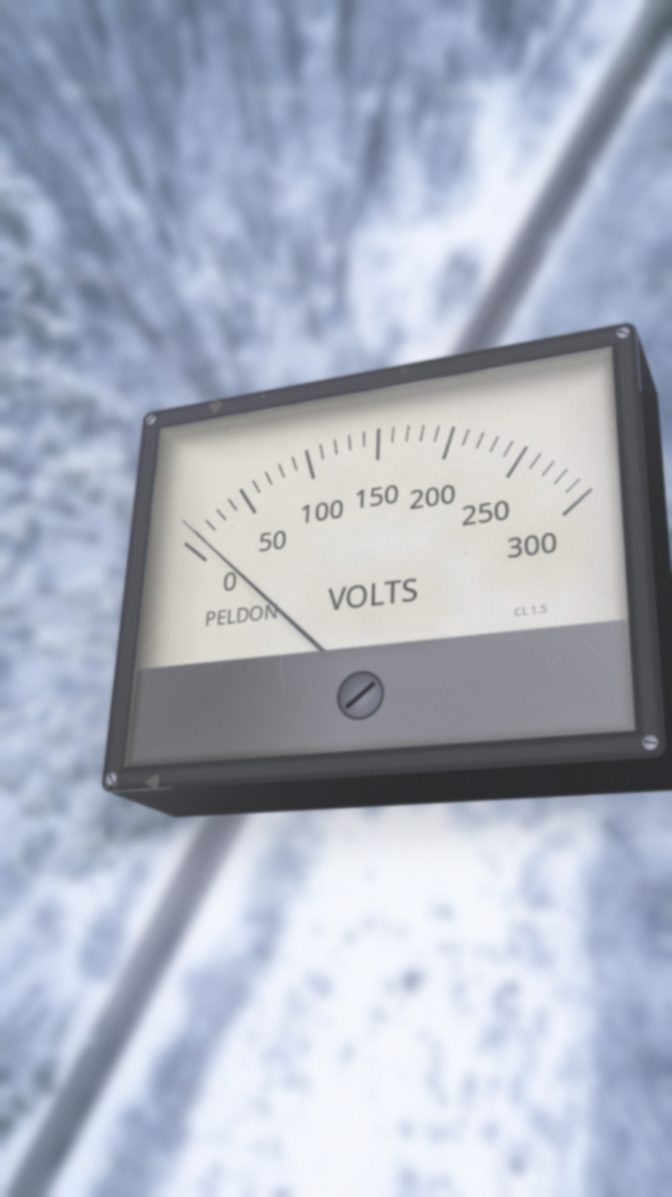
10 V
